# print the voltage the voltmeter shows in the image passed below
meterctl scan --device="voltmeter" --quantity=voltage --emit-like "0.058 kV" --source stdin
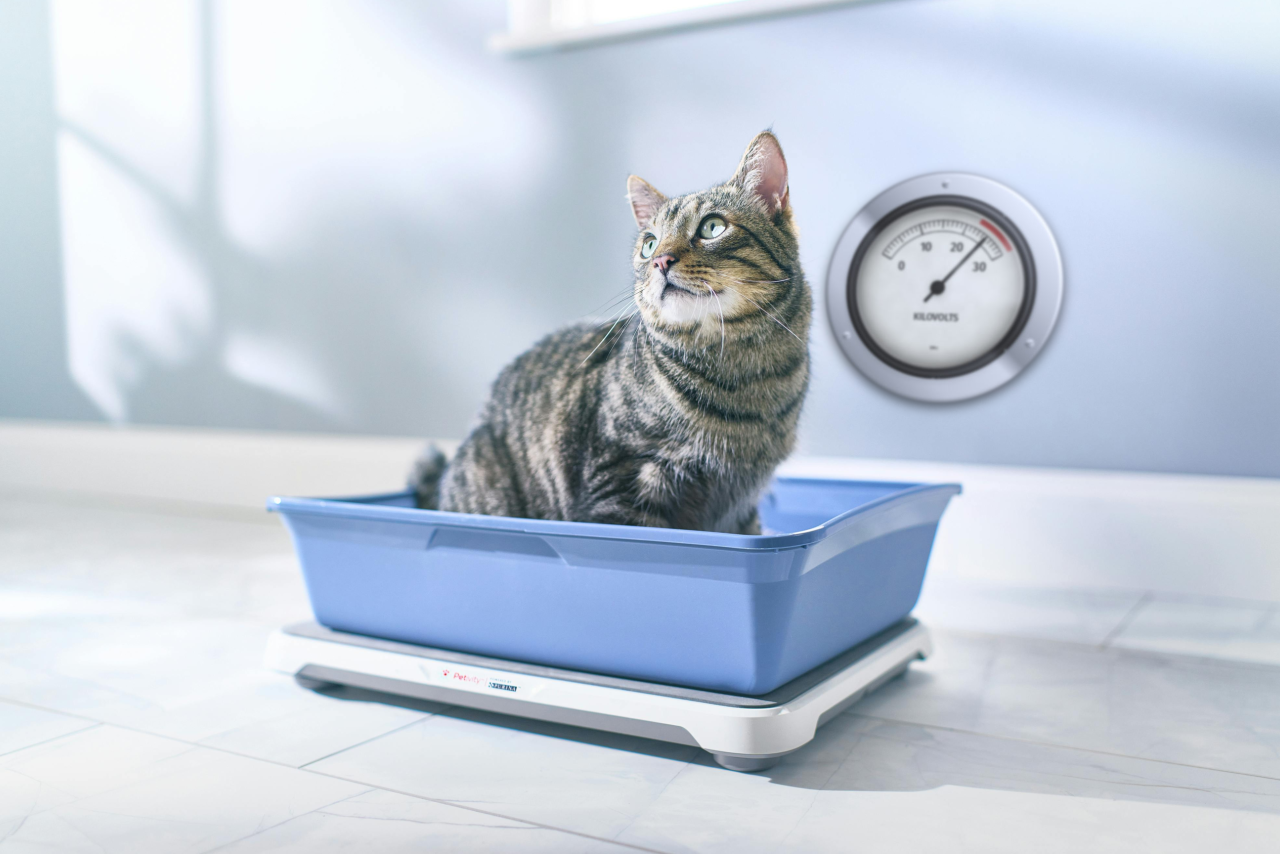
25 kV
